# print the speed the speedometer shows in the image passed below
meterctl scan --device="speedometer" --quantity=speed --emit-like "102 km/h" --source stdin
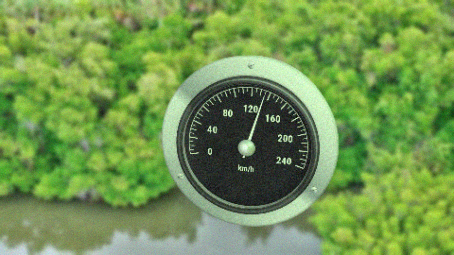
135 km/h
